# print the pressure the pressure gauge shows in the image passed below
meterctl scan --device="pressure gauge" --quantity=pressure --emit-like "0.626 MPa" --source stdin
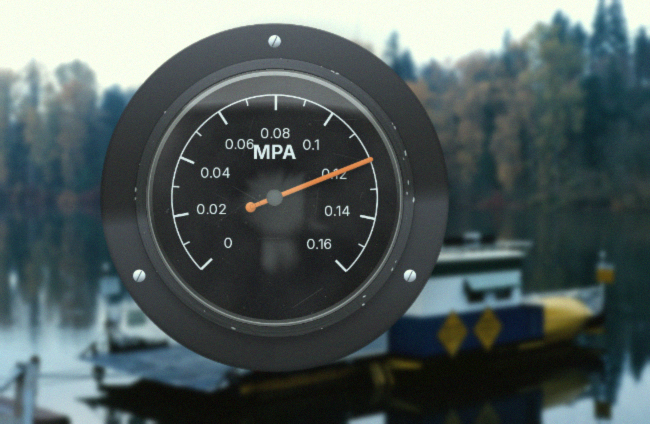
0.12 MPa
